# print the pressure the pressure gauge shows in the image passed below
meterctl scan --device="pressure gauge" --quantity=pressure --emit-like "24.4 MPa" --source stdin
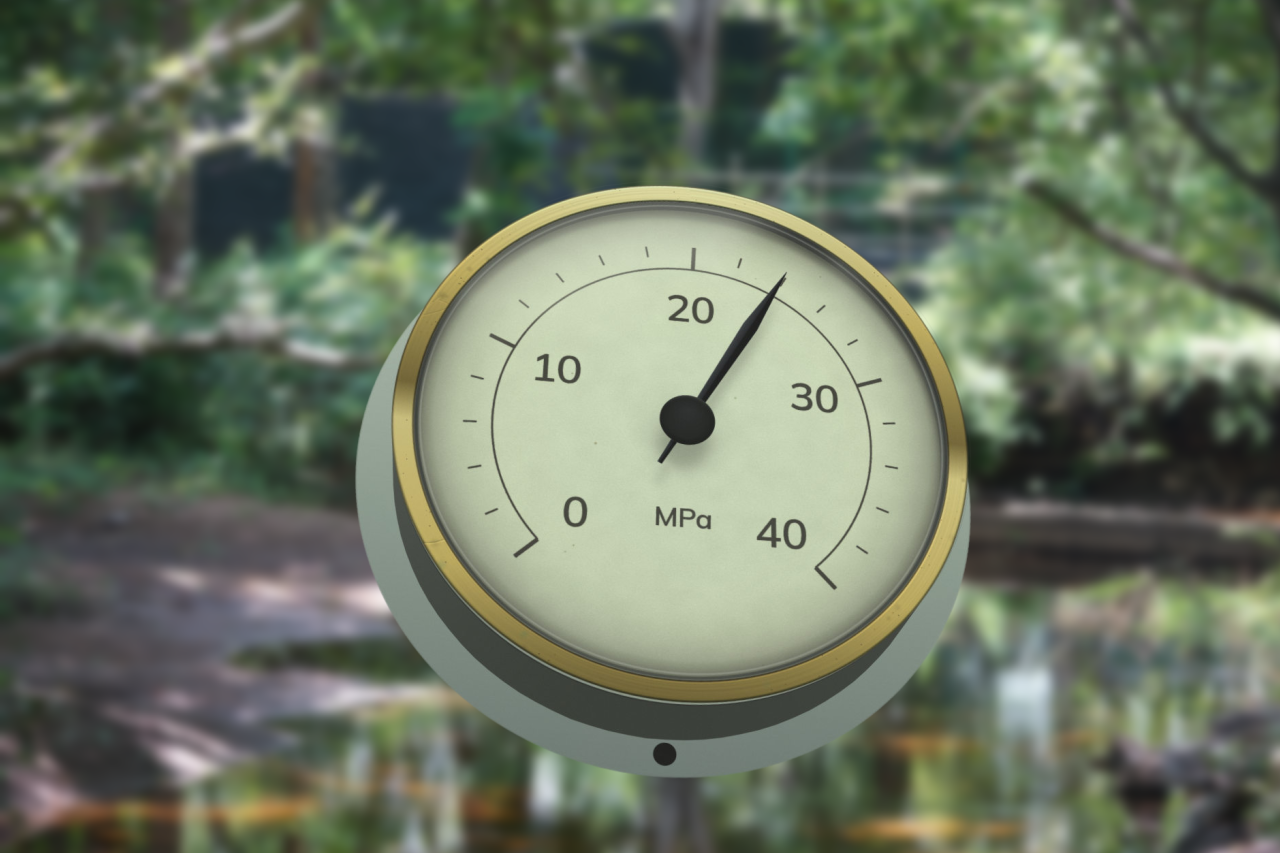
24 MPa
